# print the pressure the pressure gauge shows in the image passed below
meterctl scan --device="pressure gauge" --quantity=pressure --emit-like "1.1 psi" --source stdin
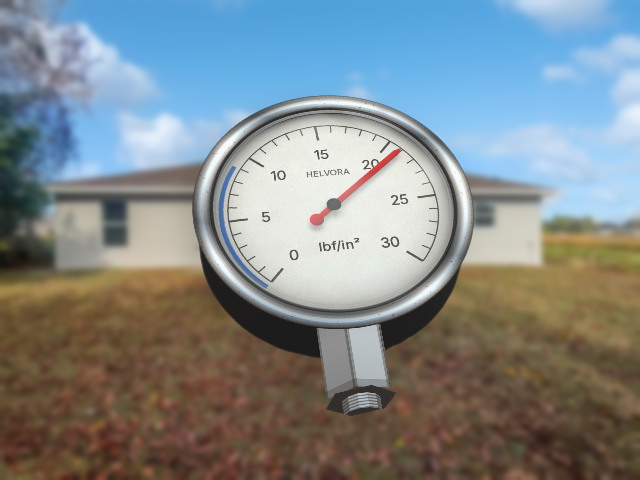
21 psi
